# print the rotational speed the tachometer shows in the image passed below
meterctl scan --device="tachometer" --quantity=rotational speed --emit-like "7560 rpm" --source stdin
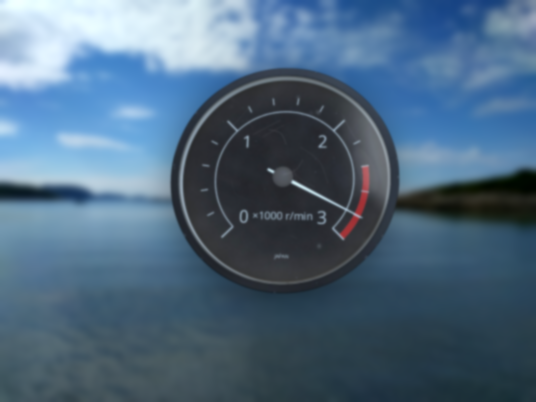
2800 rpm
